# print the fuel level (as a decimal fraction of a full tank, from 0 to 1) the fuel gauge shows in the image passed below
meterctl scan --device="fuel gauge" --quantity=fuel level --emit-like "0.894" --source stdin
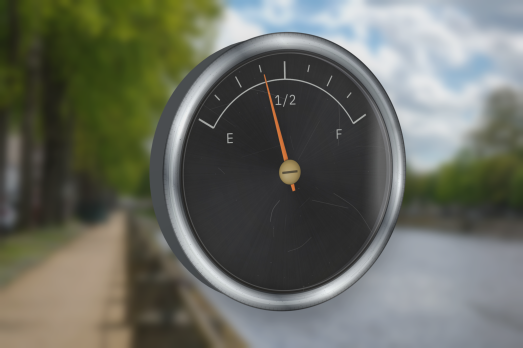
0.375
